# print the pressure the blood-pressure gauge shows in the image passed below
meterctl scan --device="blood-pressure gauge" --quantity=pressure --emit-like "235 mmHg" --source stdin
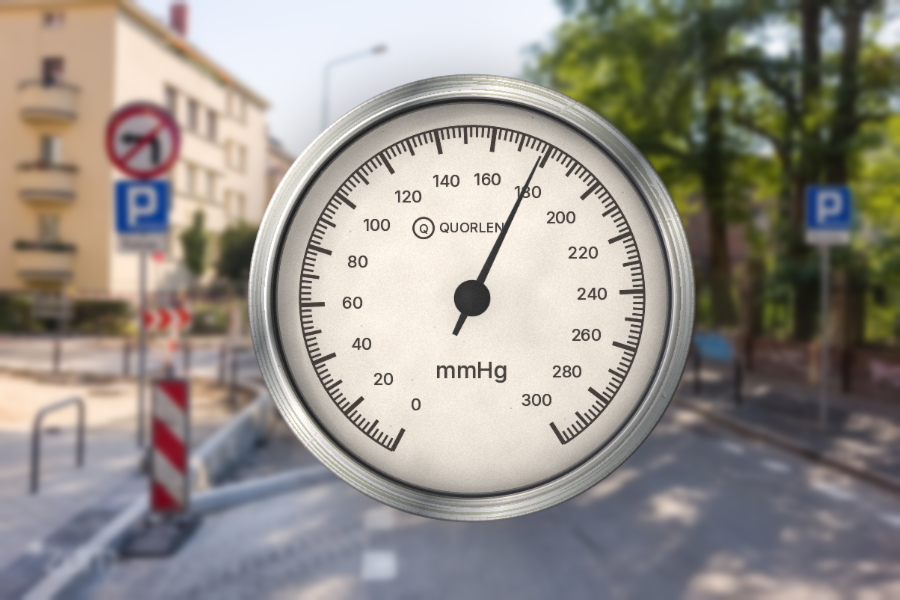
178 mmHg
